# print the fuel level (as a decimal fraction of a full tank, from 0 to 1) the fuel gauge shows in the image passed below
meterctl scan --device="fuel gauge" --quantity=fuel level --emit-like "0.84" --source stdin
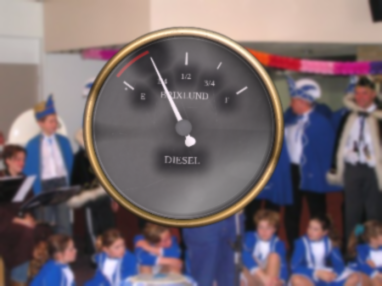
0.25
